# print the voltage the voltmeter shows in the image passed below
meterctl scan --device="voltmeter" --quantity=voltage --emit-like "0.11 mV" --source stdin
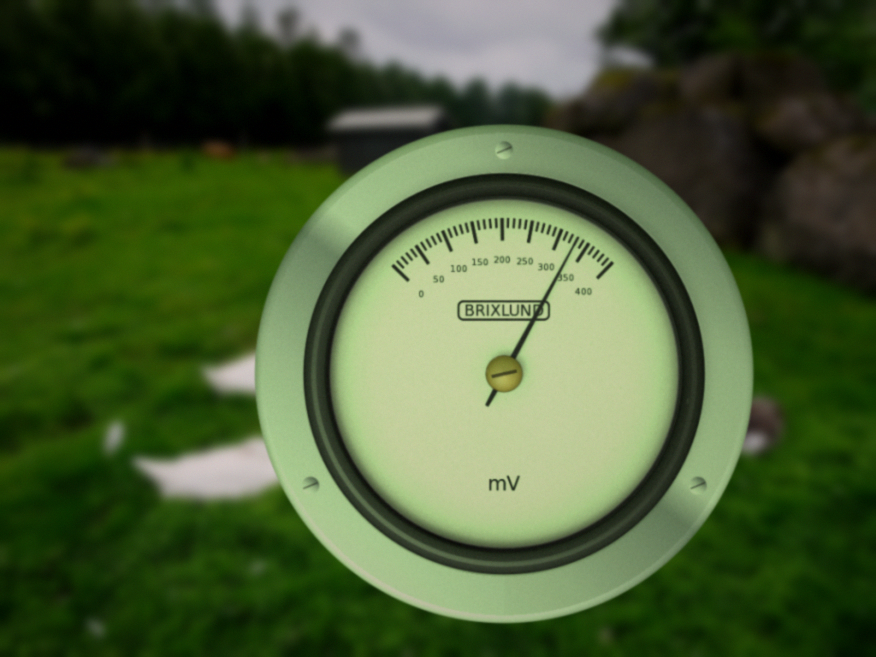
330 mV
